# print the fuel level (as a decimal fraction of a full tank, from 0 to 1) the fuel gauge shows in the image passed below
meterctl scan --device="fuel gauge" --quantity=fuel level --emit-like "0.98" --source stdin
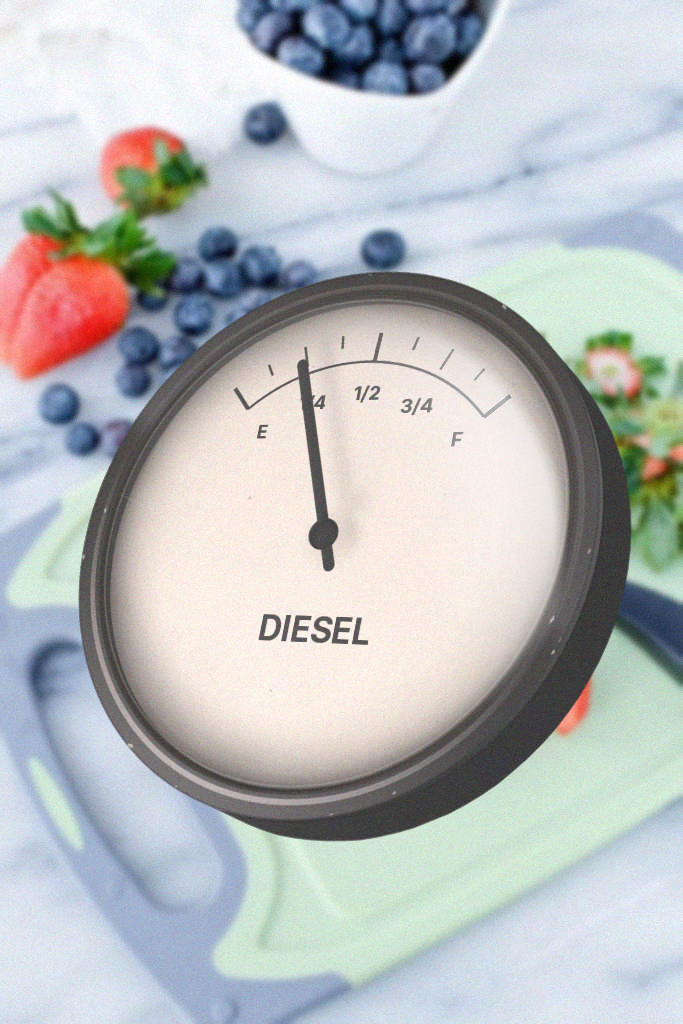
0.25
